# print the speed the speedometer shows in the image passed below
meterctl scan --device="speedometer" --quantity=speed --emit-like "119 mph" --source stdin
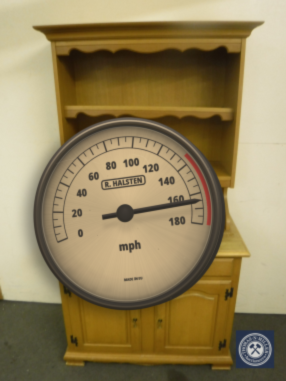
165 mph
